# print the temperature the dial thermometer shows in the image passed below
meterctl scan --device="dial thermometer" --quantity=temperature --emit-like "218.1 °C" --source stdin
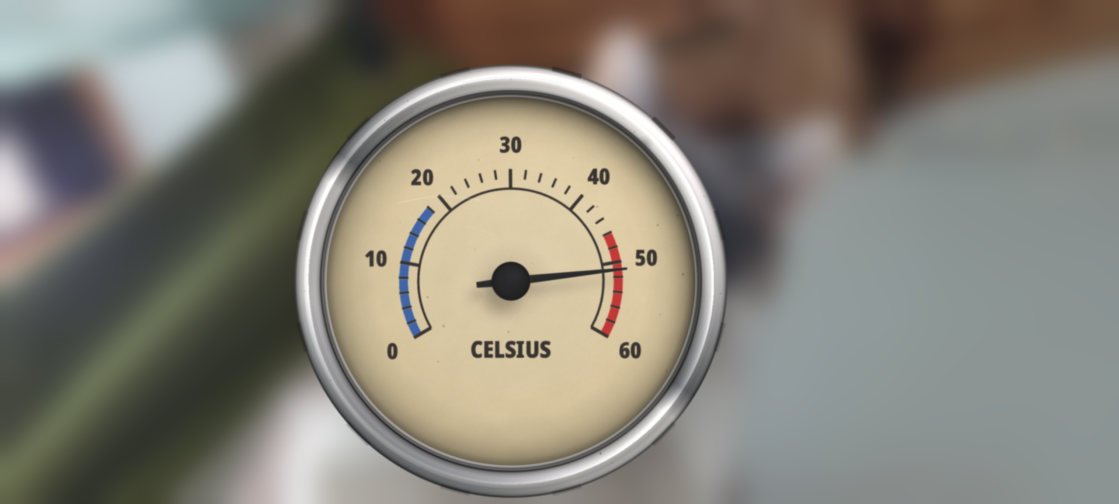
51 °C
